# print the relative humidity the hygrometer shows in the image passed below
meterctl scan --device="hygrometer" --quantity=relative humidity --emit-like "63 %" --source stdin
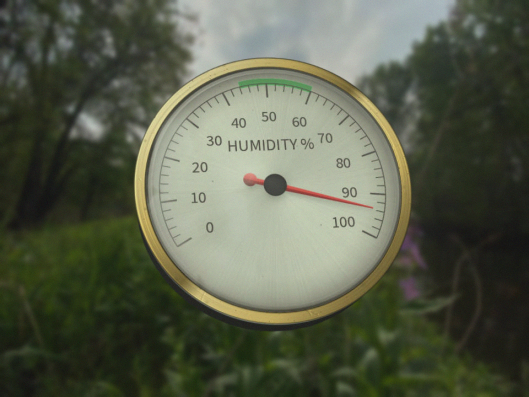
94 %
